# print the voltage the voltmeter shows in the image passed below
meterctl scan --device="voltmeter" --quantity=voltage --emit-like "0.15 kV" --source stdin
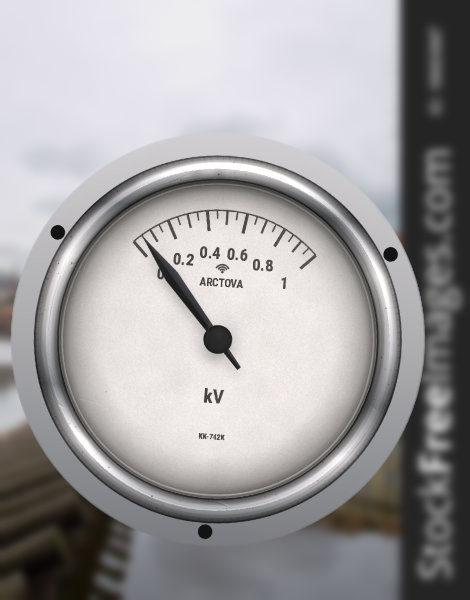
0.05 kV
